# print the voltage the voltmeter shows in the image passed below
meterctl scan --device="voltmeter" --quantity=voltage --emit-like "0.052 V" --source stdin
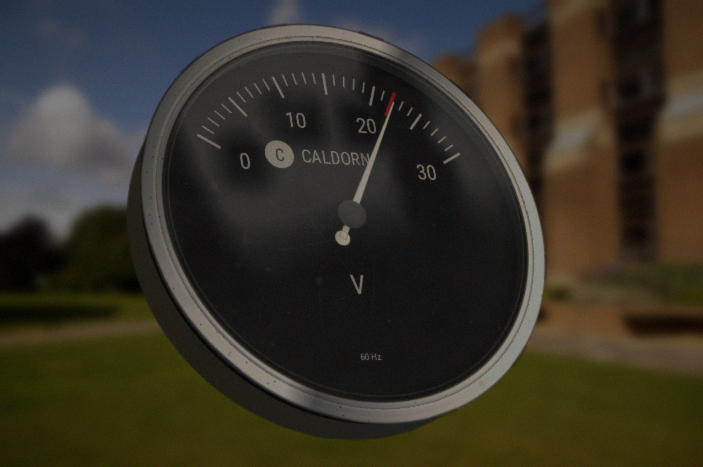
22 V
